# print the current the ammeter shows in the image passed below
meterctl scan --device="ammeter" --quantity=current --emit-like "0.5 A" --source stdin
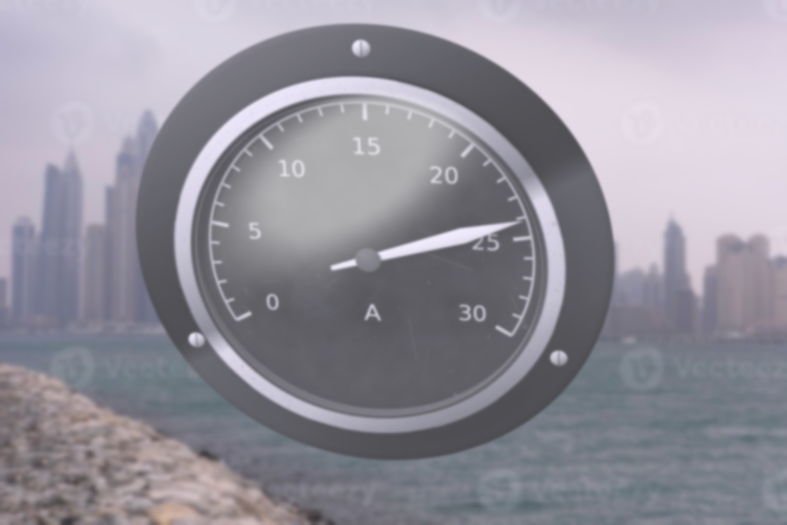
24 A
